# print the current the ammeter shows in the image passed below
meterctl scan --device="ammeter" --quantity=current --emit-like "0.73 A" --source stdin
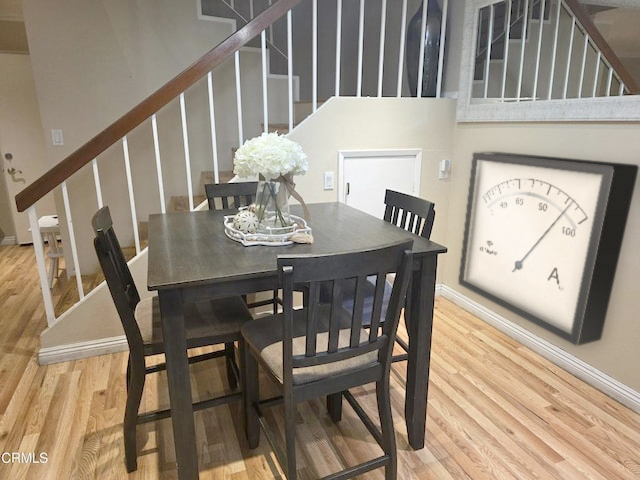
92.5 A
